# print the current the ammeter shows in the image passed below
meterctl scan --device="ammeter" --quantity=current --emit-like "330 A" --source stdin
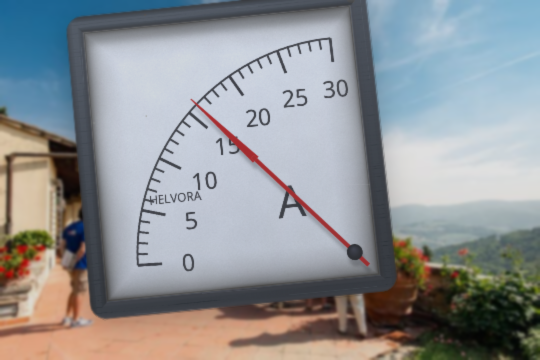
16 A
